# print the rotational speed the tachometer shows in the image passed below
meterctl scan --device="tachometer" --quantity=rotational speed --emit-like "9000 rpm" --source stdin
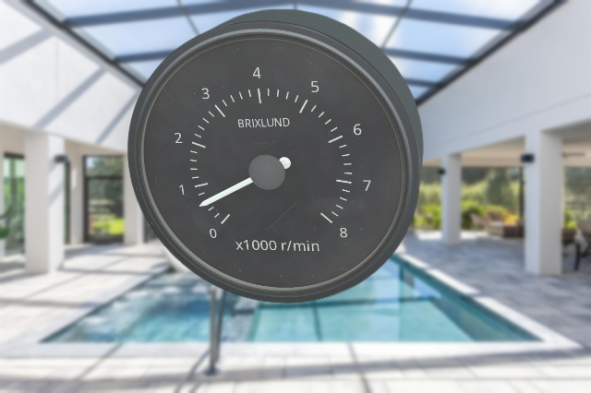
600 rpm
